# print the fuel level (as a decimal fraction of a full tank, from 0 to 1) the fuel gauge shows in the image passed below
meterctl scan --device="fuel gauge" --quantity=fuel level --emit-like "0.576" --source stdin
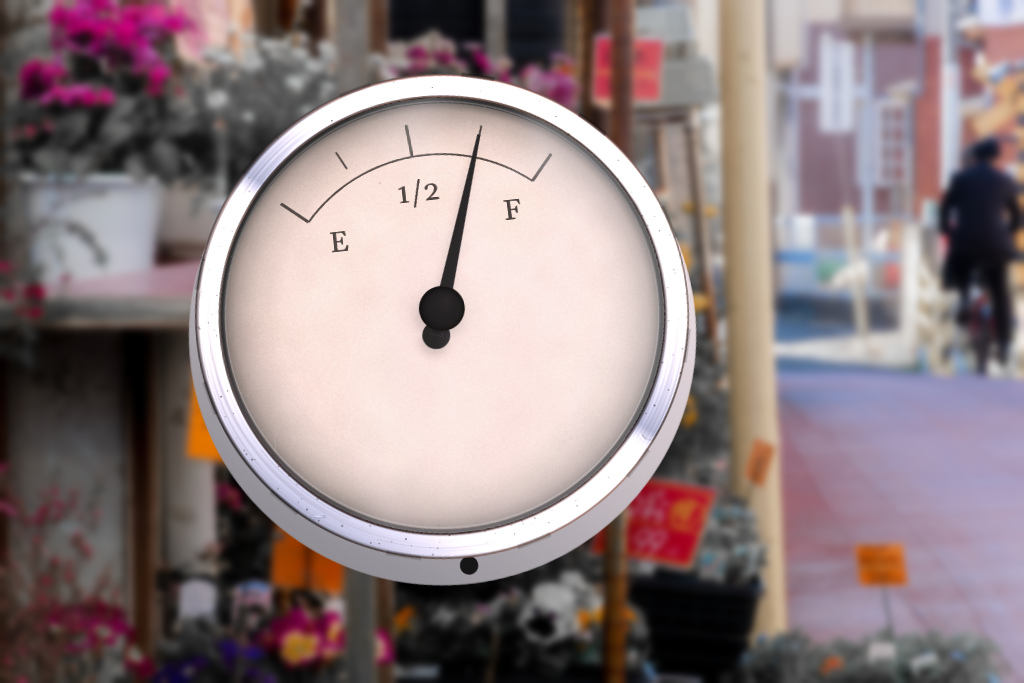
0.75
